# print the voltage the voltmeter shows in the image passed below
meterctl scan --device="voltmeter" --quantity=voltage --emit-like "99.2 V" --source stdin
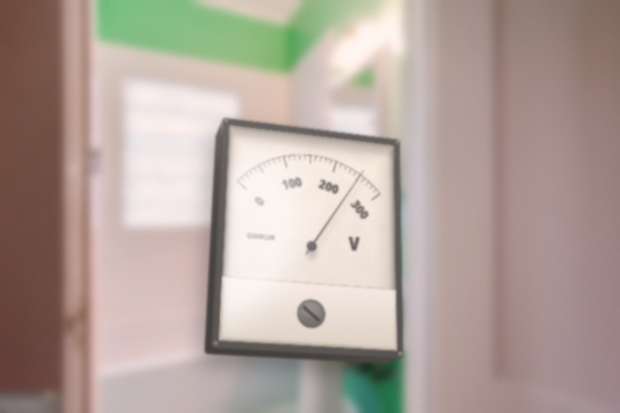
250 V
